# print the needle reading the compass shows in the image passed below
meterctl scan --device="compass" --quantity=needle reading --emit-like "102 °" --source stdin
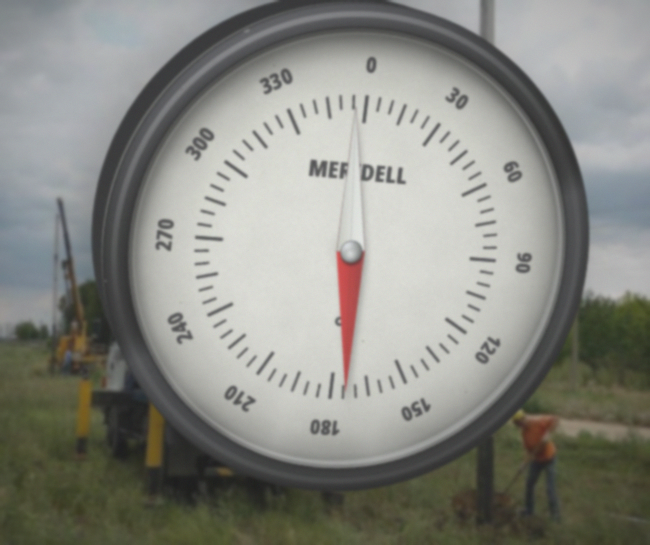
175 °
